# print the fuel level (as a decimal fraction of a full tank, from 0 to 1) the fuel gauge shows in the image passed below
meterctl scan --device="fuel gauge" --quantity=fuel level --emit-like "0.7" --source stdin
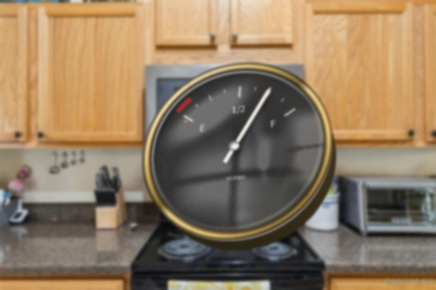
0.75
